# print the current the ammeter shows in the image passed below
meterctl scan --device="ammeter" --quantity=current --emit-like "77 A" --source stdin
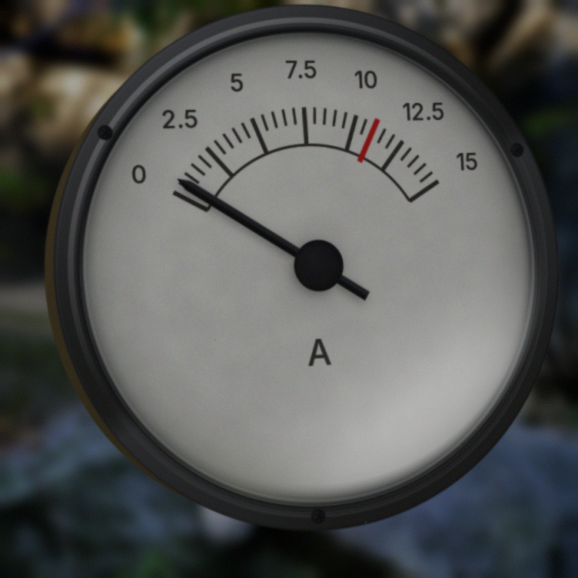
0.5 A
